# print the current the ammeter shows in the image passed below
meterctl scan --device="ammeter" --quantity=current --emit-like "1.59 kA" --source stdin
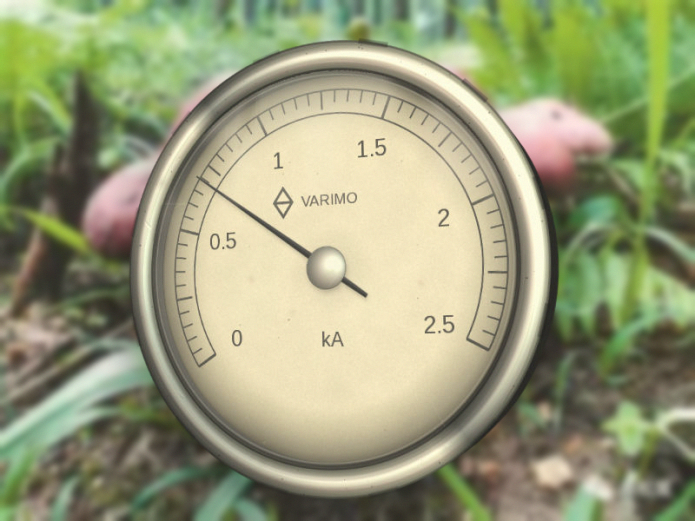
0.7 kA
